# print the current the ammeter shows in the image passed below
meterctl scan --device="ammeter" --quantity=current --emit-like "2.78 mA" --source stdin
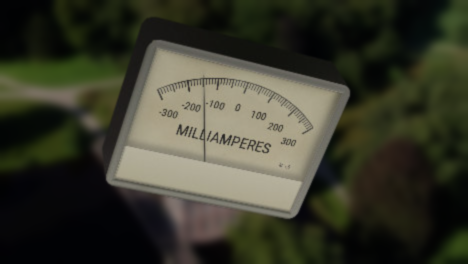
-150 mA
